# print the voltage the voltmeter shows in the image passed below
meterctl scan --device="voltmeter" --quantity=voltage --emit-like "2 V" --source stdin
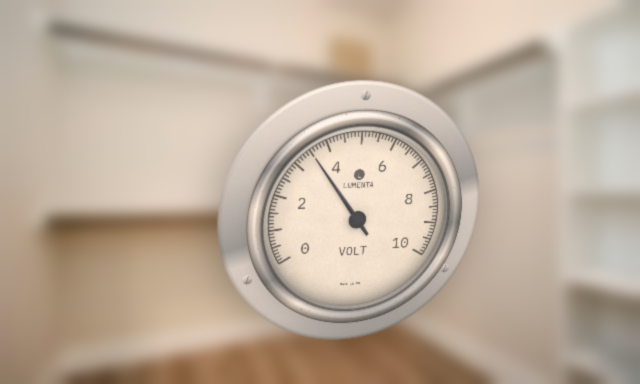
3.5 V
